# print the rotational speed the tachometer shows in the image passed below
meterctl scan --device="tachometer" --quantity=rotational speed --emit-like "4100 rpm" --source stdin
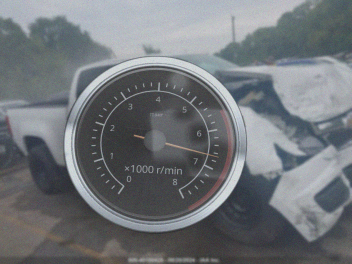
6700 rpm
